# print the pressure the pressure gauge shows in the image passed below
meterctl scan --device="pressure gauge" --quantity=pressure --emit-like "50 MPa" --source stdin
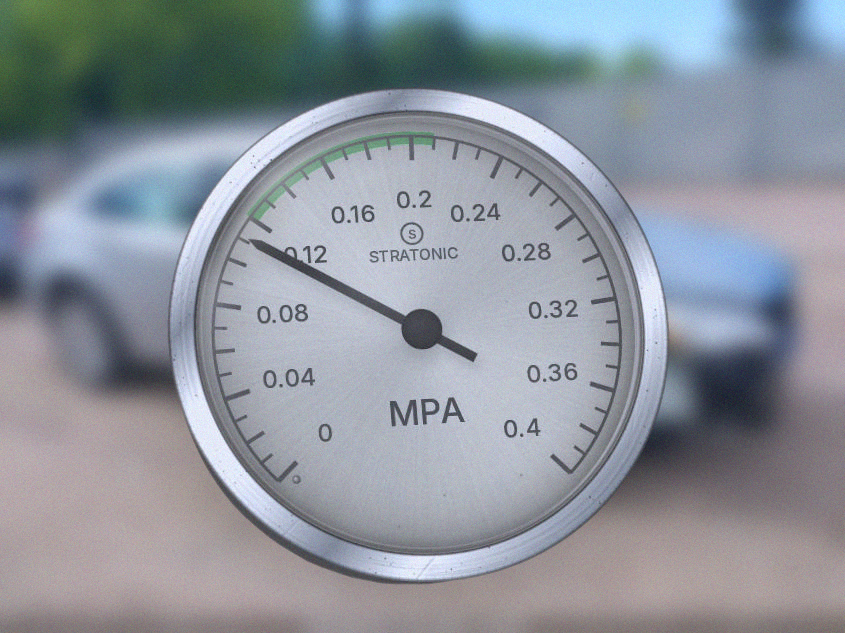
0.11 MPa
